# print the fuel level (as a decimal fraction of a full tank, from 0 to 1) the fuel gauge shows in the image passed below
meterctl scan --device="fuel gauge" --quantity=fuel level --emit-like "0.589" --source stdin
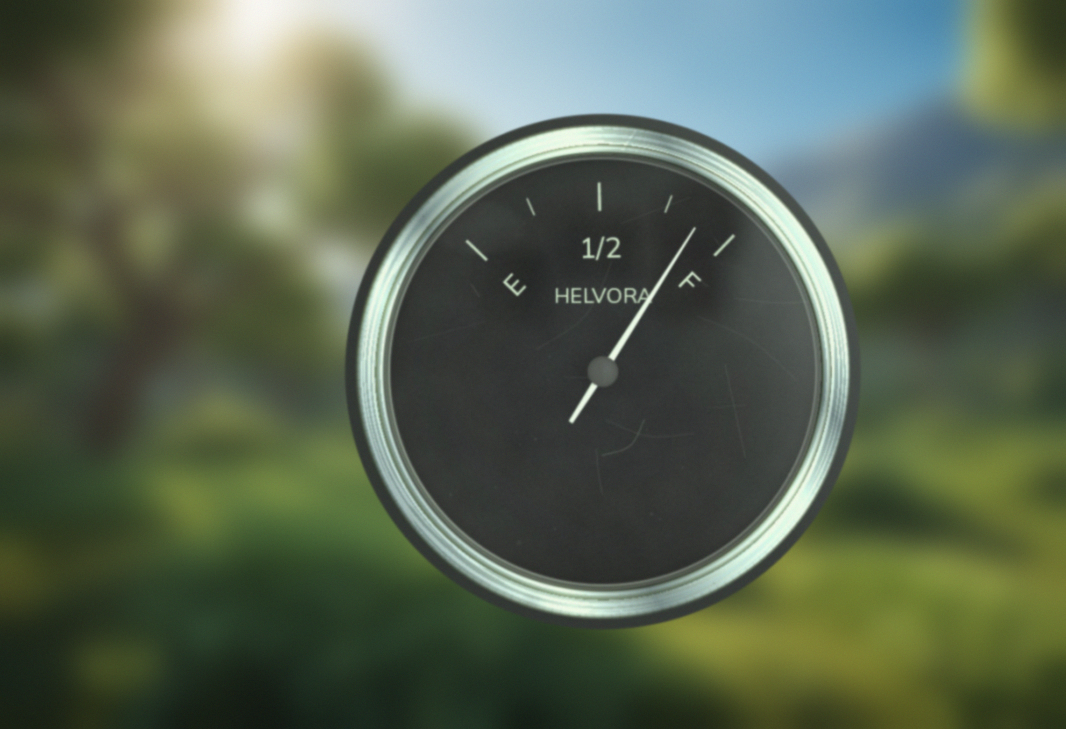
0.875
